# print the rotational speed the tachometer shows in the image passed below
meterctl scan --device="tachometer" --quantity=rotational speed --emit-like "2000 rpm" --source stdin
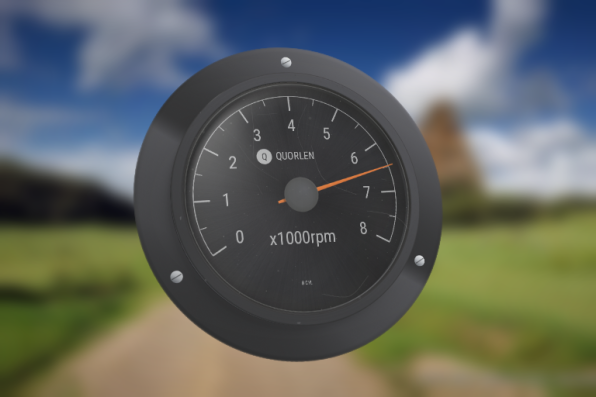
6500 rpm
